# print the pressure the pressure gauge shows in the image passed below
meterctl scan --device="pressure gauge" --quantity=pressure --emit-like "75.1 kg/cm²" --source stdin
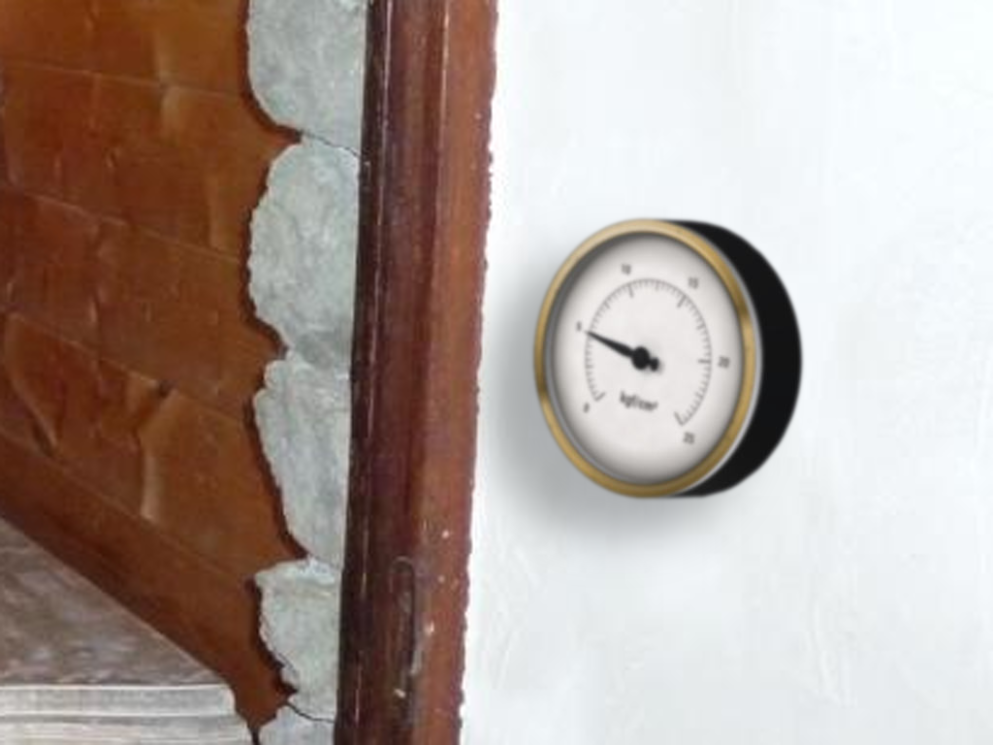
5 kg/cm²
